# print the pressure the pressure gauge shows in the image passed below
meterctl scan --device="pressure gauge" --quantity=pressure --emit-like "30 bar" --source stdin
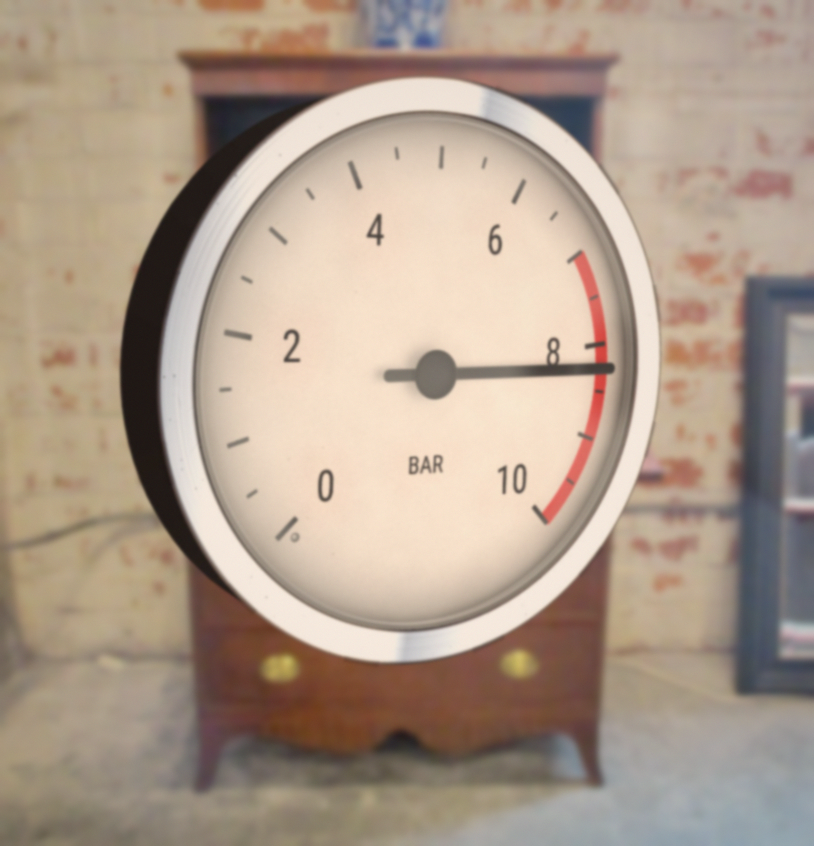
8.25 bar
